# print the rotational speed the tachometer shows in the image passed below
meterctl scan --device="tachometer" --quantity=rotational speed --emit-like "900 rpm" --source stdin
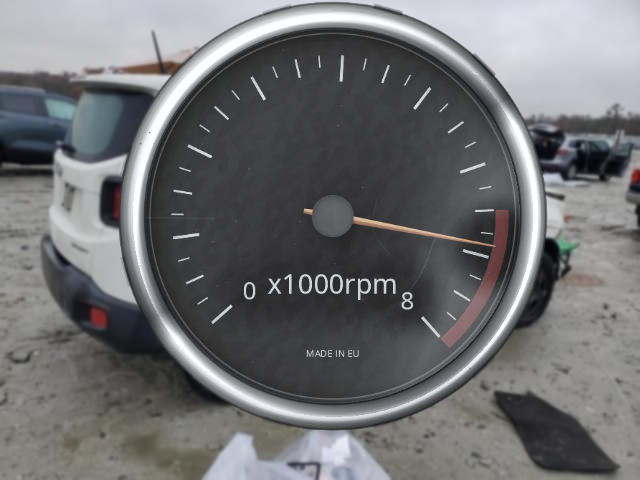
6875 rpm
